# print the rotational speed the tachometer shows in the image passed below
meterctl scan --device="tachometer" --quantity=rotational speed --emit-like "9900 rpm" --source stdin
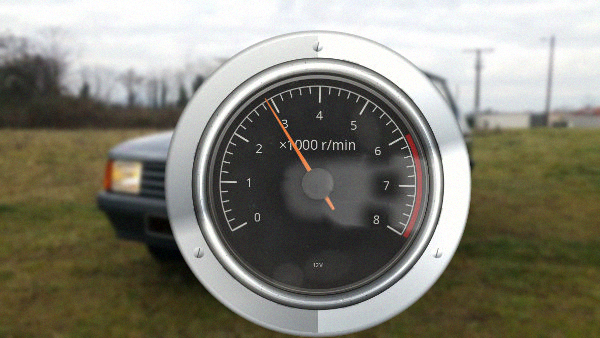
2900 rpm
